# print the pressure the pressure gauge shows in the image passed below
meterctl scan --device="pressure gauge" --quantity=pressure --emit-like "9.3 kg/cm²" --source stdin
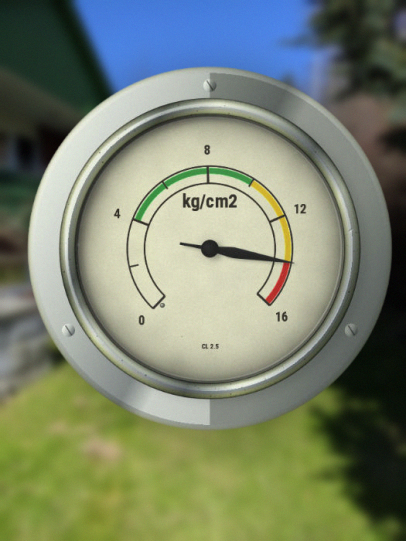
14 kg/cm²
